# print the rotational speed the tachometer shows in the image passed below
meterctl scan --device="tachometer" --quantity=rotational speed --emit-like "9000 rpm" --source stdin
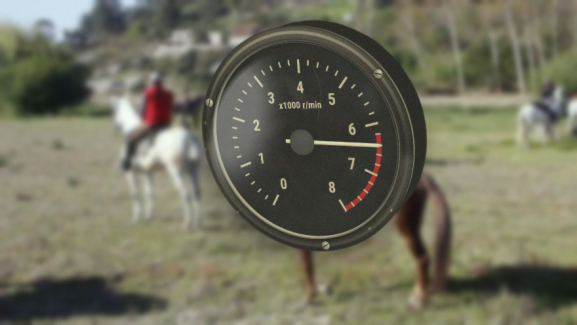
6400 rpm
